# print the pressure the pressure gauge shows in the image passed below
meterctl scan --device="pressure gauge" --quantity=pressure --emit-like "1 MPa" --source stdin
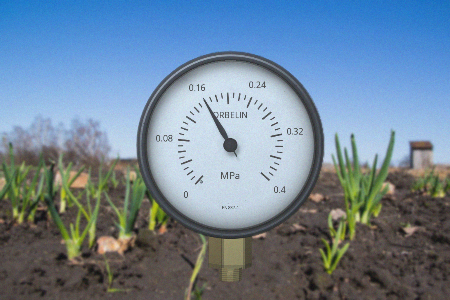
0.16 MPa
